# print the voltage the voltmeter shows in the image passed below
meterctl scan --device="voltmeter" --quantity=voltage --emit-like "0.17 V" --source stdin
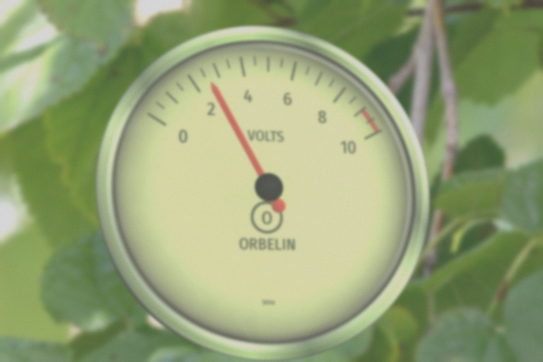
2.5 V
